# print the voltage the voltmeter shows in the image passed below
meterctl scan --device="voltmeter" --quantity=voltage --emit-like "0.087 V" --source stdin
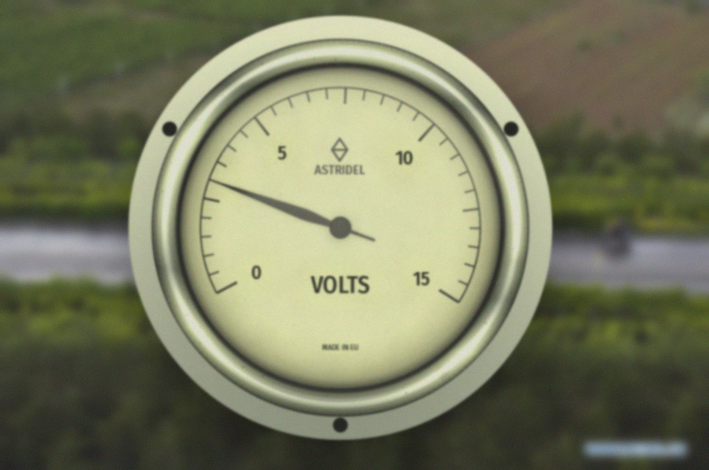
3 V
